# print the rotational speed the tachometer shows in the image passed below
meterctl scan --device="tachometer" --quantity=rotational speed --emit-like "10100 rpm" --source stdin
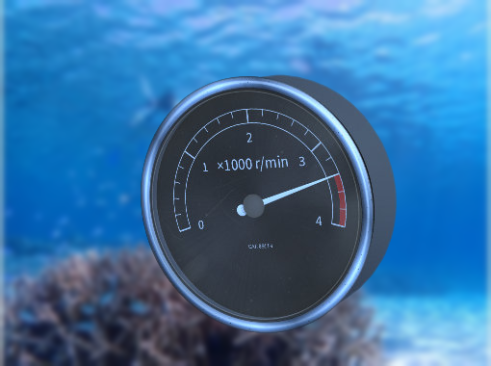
3400 rpm
